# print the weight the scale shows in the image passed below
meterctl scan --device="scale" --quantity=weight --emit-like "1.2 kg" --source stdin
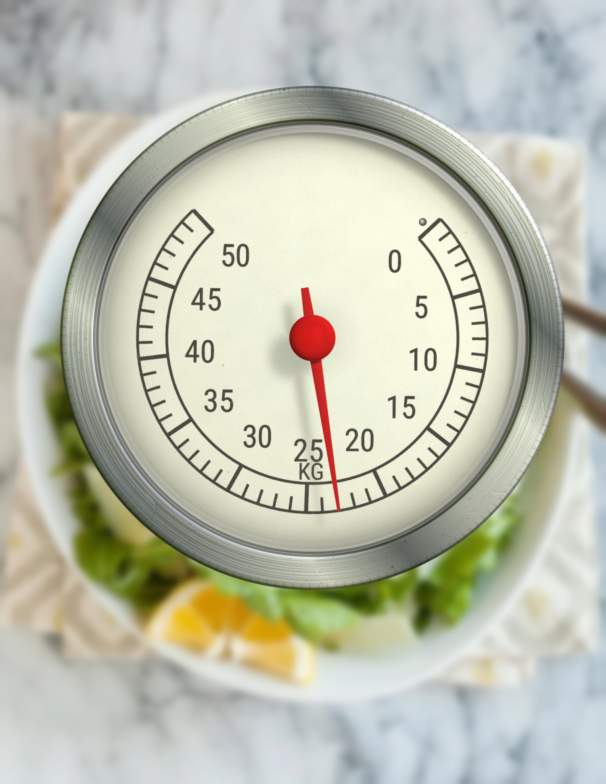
23 kg
